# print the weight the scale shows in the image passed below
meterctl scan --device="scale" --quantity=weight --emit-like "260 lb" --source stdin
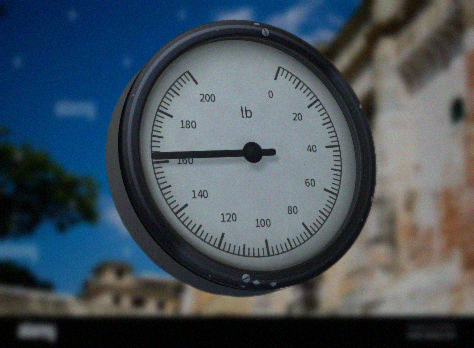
162 lb
